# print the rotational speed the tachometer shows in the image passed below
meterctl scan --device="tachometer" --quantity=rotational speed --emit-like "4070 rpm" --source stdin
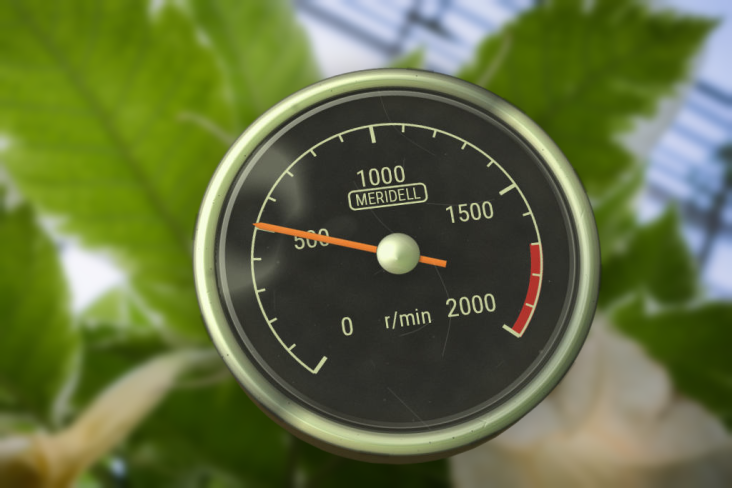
500 rpm
